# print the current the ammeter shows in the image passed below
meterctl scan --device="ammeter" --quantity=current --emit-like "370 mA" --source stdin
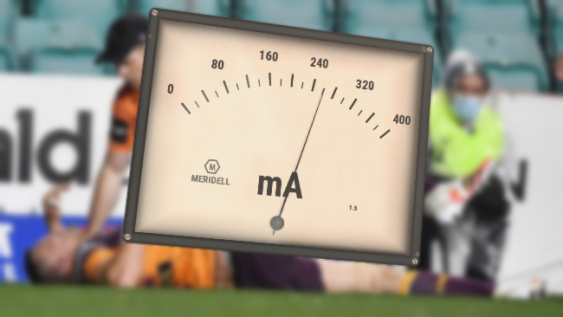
260 mA
